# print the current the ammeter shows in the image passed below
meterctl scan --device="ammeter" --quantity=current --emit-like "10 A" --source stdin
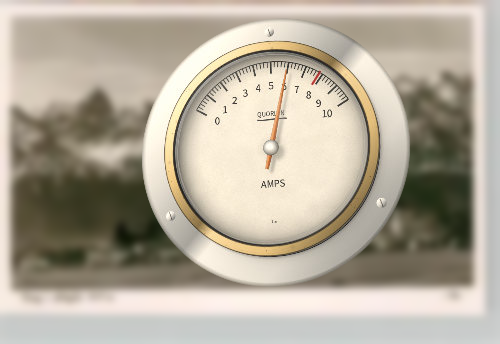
6 A
